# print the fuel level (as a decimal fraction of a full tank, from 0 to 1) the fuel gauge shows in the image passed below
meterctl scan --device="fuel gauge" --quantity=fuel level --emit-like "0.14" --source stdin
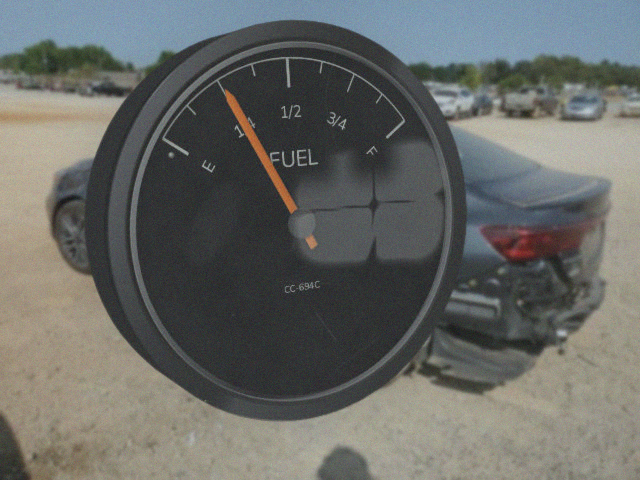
0.25
